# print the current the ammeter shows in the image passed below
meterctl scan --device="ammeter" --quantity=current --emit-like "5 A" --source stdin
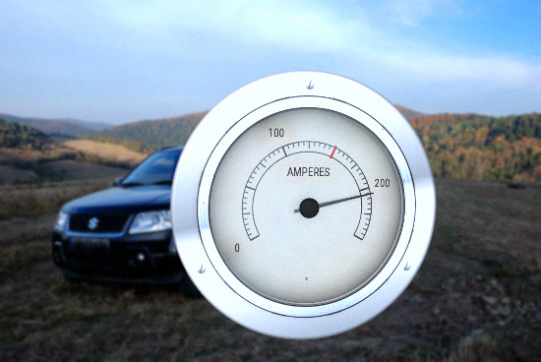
205 A
